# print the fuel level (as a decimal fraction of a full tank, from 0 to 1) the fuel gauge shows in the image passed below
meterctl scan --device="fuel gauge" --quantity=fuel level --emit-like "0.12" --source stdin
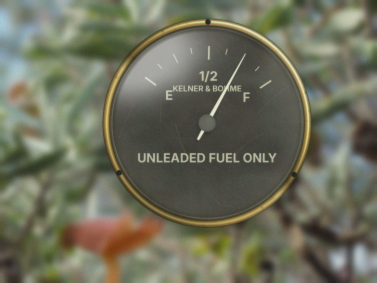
0.75
